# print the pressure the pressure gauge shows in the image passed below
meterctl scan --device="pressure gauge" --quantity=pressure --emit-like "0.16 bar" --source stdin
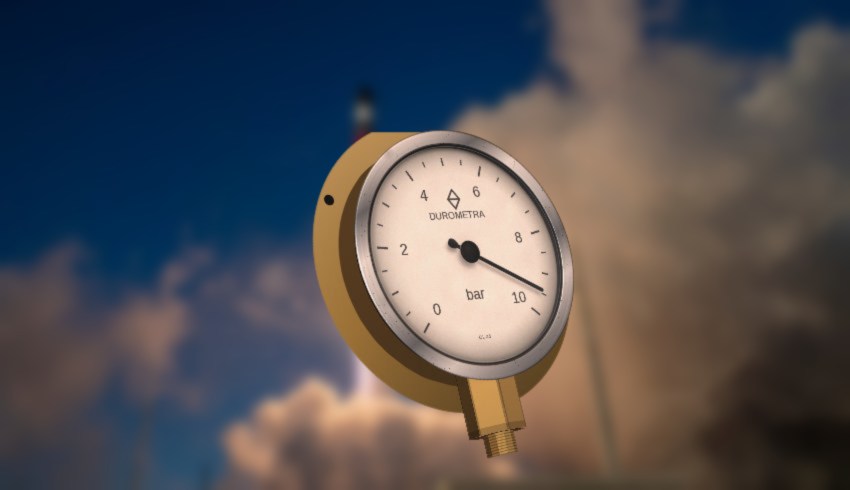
9.5 bar
